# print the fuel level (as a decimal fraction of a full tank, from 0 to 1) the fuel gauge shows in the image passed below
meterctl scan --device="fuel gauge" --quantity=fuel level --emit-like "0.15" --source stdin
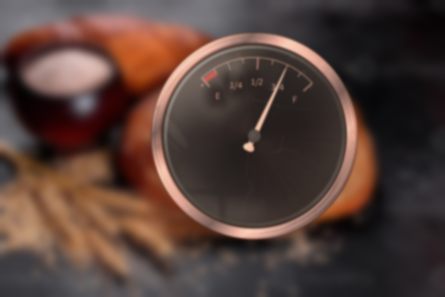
0.75
